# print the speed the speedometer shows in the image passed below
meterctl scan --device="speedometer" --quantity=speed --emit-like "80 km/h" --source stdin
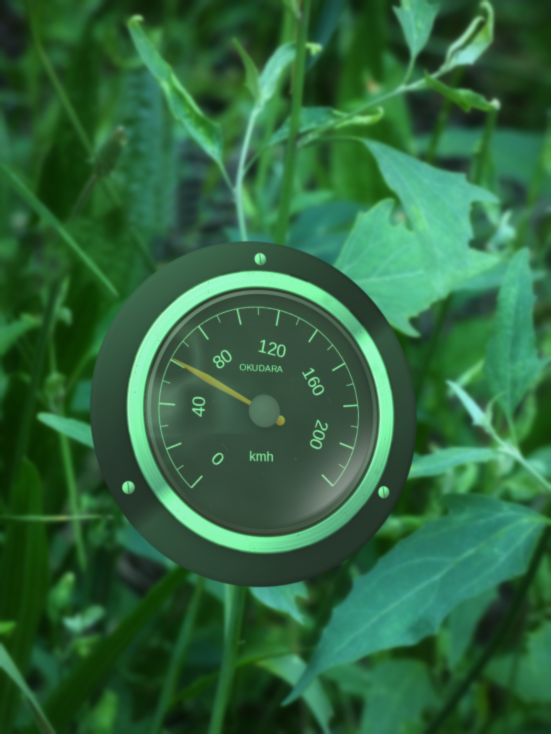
60 km/h
